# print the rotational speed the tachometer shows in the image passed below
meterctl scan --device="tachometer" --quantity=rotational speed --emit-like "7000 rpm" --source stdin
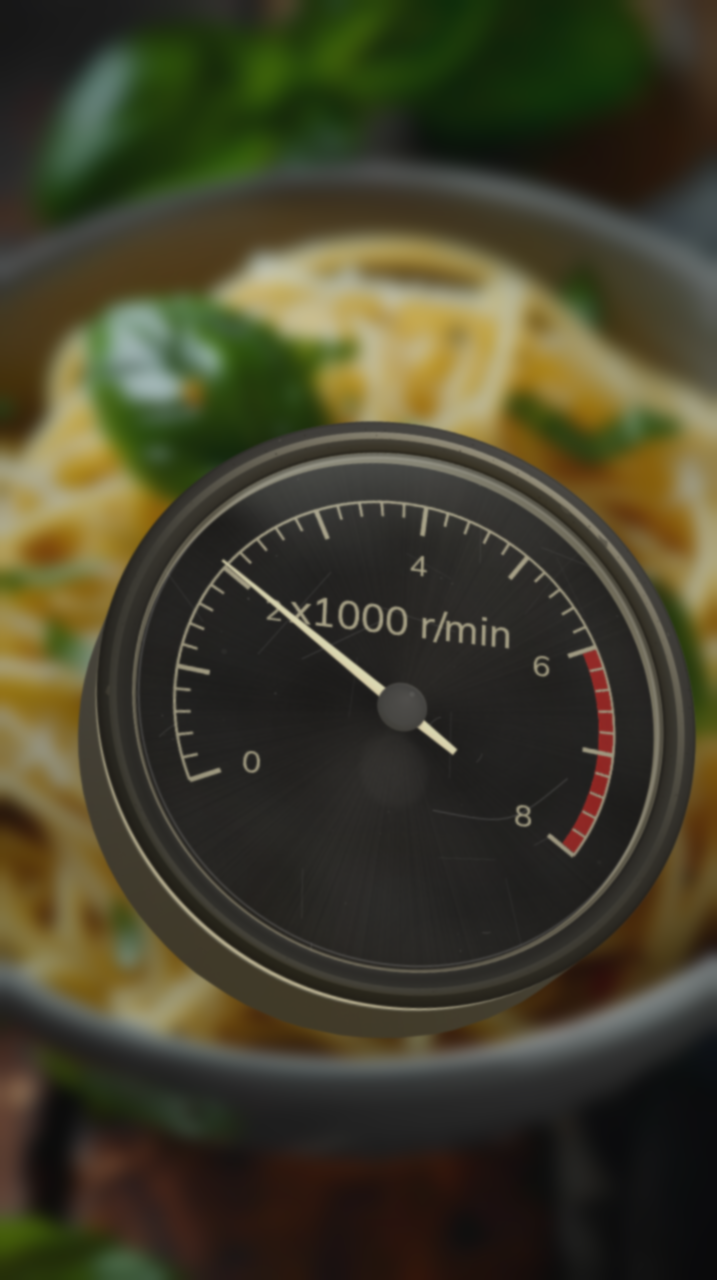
2000 rpm
